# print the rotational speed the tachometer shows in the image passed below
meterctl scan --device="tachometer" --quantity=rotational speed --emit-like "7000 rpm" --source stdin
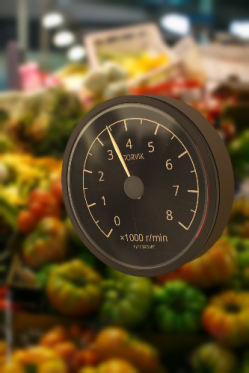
3500 rpm
